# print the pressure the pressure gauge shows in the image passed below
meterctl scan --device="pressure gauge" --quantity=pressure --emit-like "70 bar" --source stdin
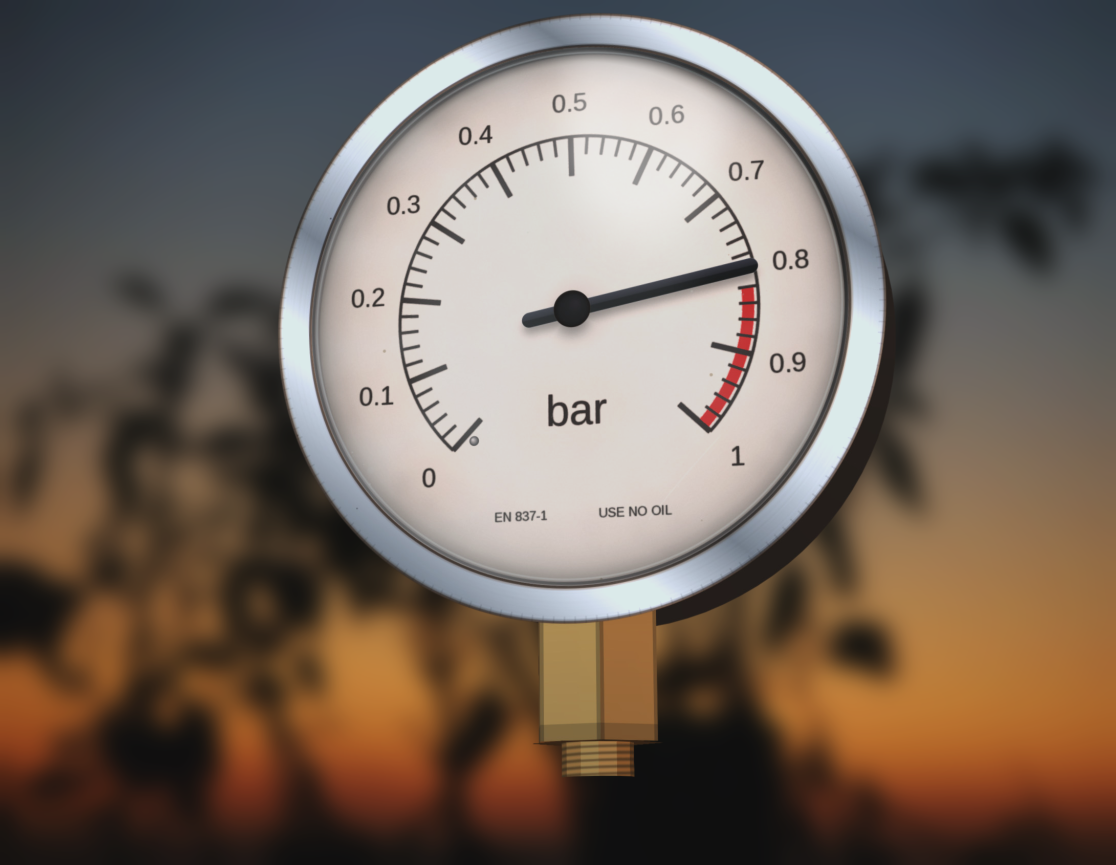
0.8 bar
